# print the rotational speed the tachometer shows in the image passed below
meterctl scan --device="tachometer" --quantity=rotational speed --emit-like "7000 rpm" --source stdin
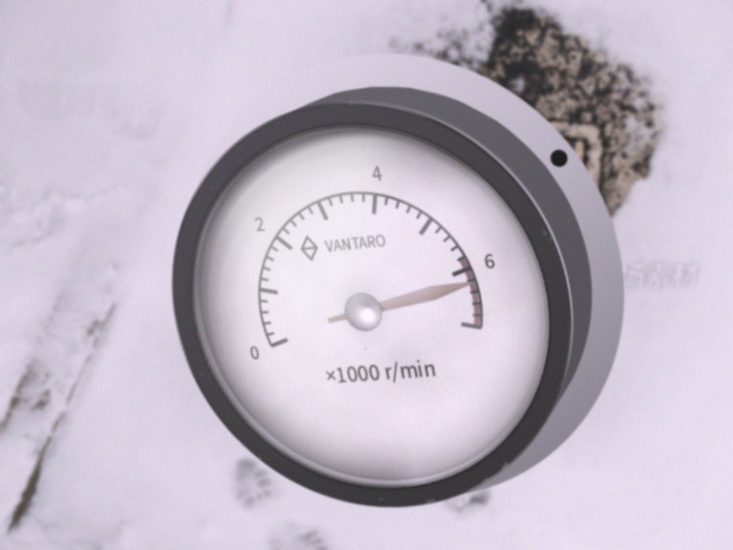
6200 rpm
